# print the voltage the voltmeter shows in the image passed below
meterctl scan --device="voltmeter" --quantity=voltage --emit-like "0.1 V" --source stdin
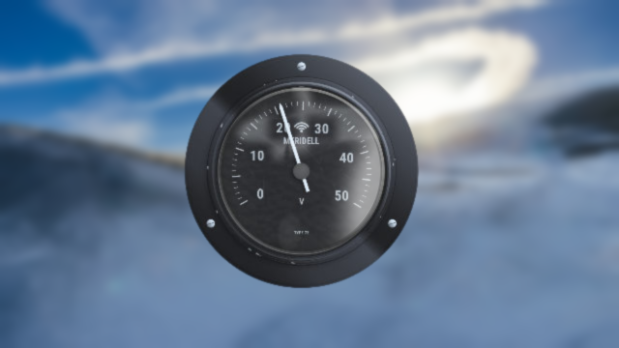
21 V
